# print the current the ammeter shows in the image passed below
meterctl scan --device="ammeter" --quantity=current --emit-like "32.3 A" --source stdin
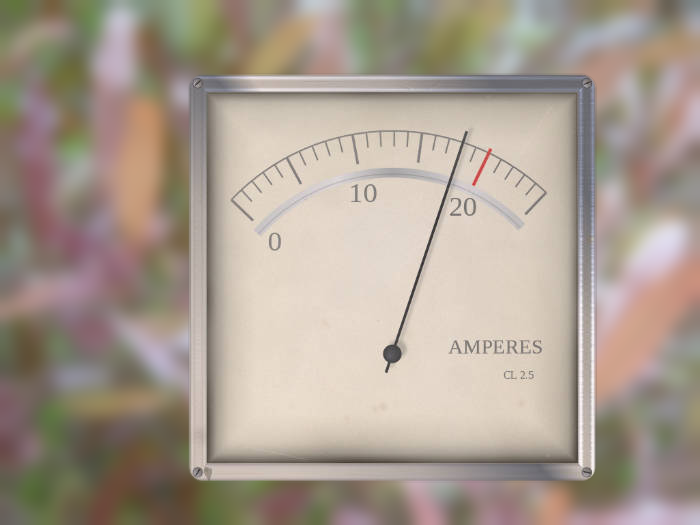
18 A
